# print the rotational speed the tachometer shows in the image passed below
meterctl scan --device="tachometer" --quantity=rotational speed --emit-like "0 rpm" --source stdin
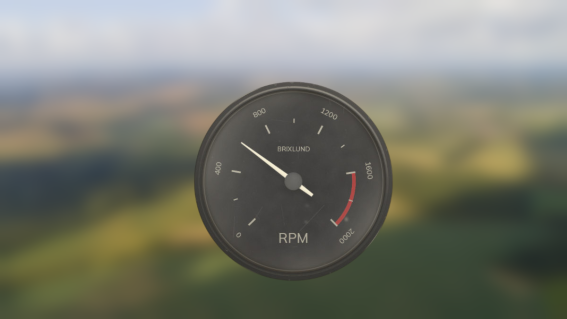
600 rpm
